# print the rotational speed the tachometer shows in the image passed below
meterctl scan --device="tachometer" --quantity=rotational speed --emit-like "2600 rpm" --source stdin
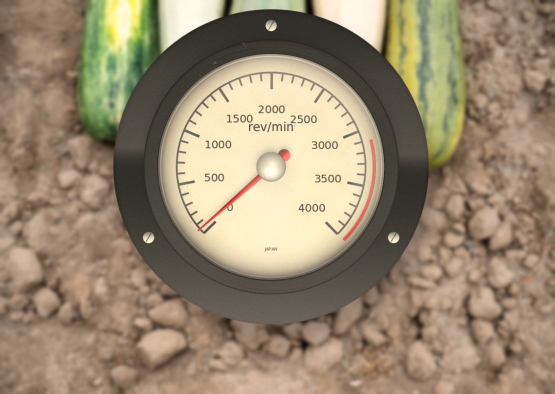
50 rpm
